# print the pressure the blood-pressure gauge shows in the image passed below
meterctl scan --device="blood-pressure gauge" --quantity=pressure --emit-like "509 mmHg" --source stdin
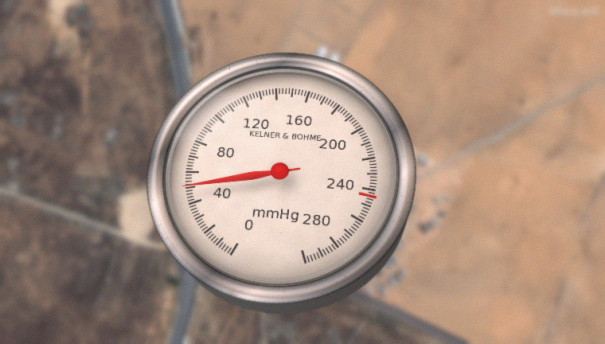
50 mmHg
